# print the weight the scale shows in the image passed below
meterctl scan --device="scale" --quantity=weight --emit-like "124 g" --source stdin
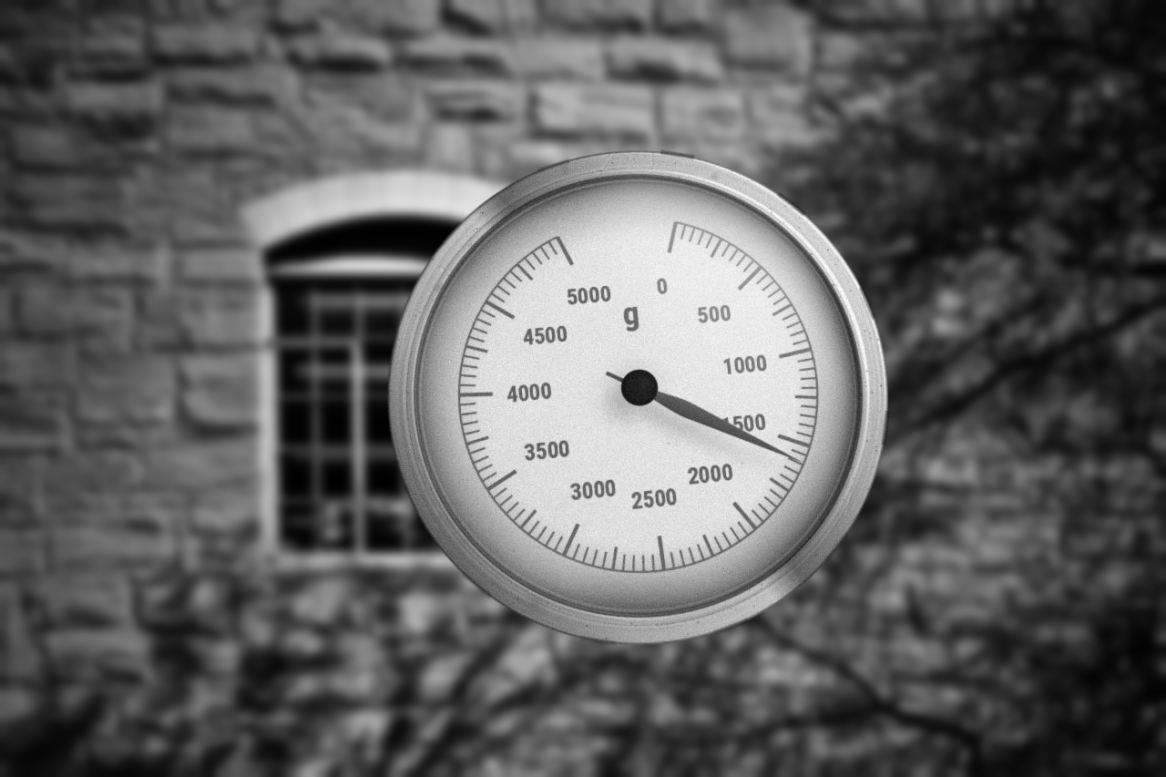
1600 g
